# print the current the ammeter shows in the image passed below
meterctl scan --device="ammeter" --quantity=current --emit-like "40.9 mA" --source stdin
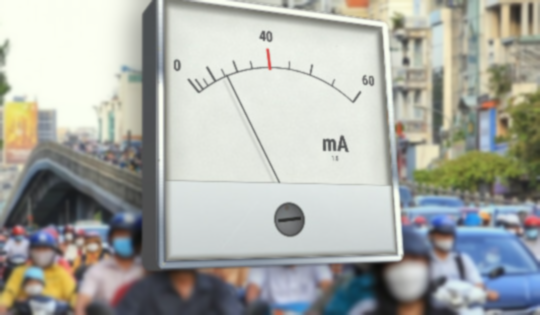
25 mA
